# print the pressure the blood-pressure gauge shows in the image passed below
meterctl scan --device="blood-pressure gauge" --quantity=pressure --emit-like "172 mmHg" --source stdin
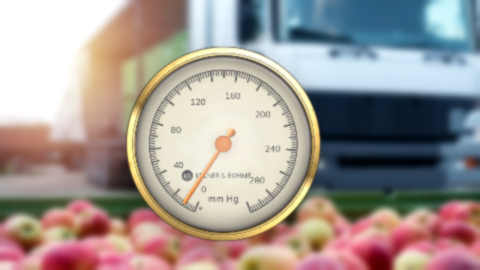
10 mmHg
